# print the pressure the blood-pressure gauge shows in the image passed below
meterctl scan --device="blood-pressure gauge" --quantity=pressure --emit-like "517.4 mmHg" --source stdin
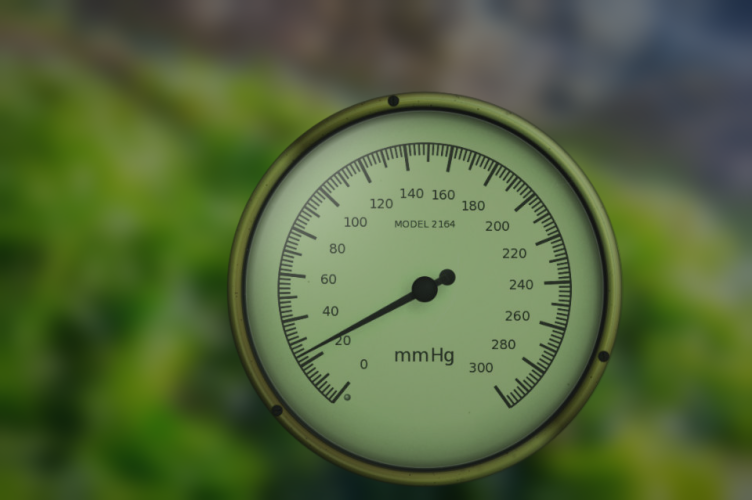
24 mmHg
